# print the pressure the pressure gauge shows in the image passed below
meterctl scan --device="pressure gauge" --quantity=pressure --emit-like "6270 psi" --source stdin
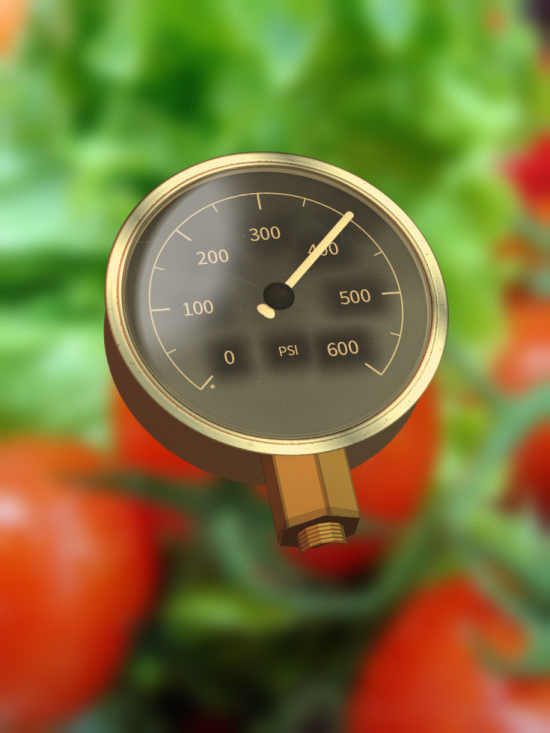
400 psi
